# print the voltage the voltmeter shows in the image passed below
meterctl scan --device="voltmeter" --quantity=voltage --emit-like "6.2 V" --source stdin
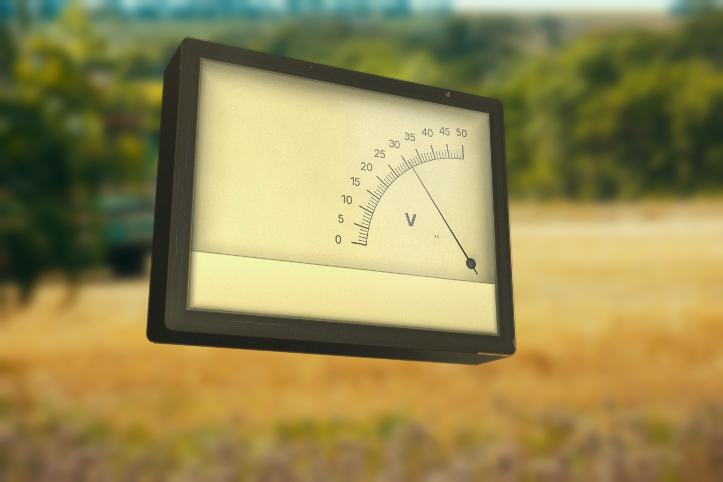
30 V
